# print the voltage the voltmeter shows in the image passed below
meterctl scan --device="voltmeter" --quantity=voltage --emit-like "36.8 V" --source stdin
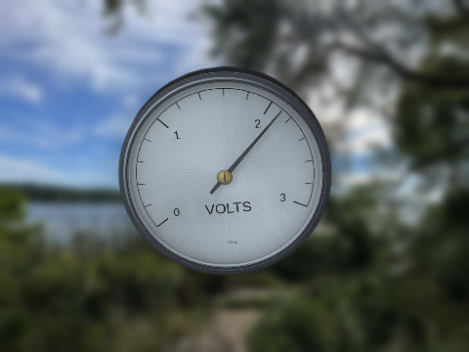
2.1 V
